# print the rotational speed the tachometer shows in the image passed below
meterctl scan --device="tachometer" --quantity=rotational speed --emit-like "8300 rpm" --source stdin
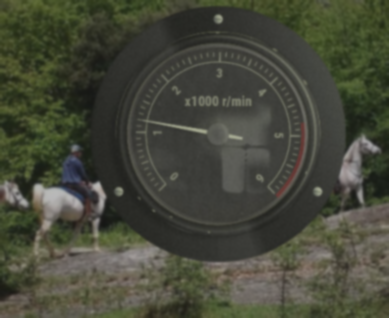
1200 rpm
